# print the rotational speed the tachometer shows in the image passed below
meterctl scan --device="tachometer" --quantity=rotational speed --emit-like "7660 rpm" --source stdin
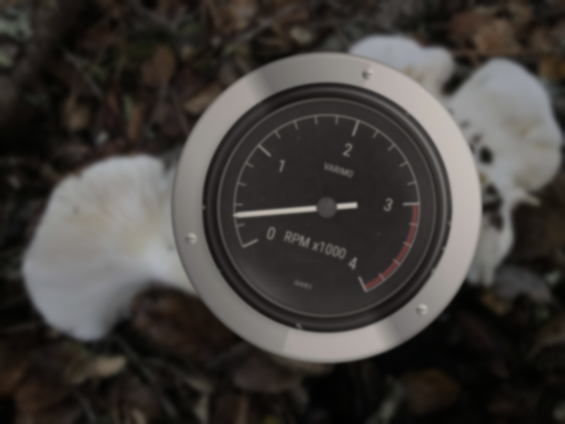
300 rpm
